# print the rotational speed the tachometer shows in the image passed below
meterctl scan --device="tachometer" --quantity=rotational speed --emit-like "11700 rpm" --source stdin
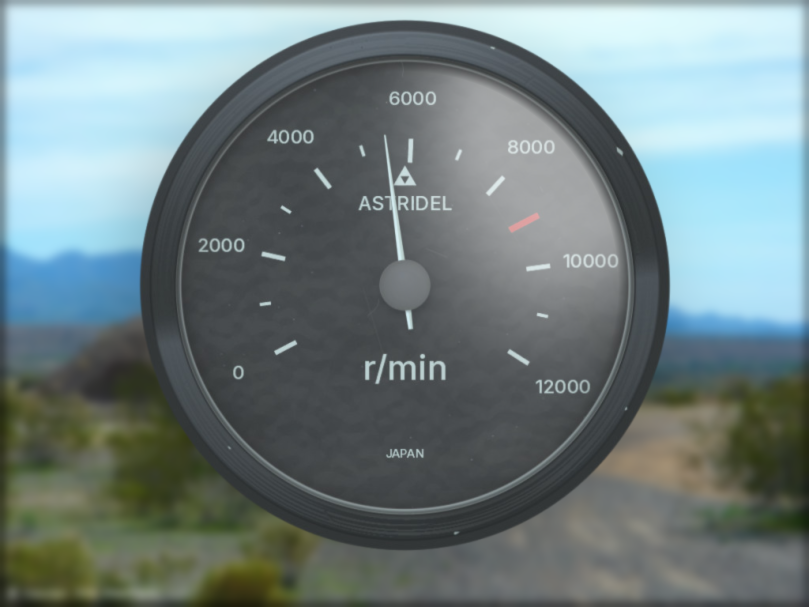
5500 rpm
